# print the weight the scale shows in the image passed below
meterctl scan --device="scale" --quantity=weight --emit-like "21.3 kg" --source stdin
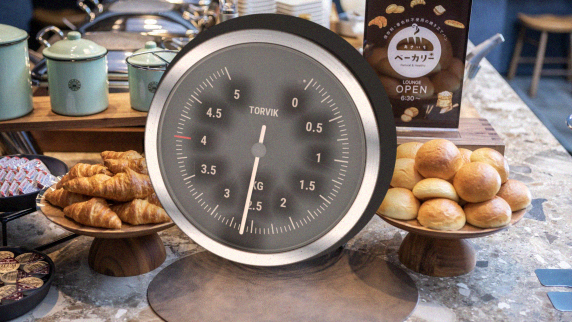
2.6 kg
